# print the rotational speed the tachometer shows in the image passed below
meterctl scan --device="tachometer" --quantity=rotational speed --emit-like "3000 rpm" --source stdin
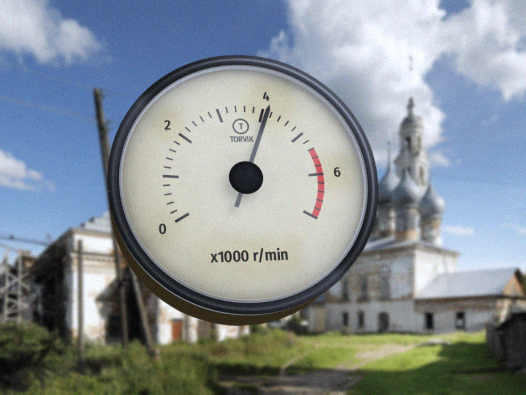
4100 rpm
